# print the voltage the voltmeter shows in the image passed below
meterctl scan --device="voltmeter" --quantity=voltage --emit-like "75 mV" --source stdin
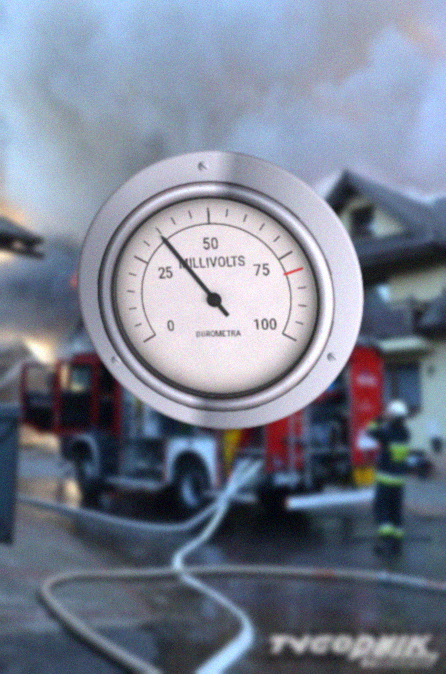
35 mV
